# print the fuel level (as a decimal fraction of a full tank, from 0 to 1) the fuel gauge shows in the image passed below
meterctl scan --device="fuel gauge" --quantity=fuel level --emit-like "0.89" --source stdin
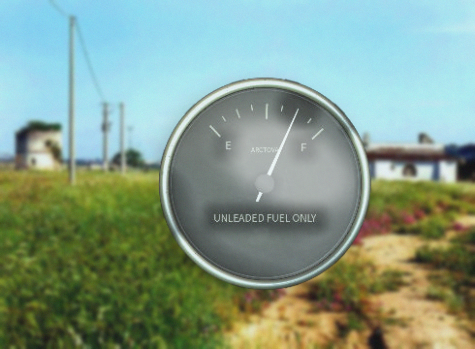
0.75
